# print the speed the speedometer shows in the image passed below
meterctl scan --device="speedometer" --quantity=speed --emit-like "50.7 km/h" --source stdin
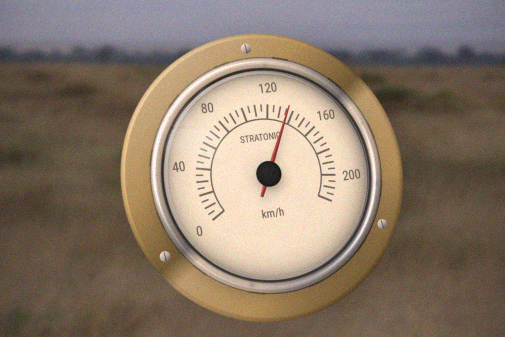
135 km/h
